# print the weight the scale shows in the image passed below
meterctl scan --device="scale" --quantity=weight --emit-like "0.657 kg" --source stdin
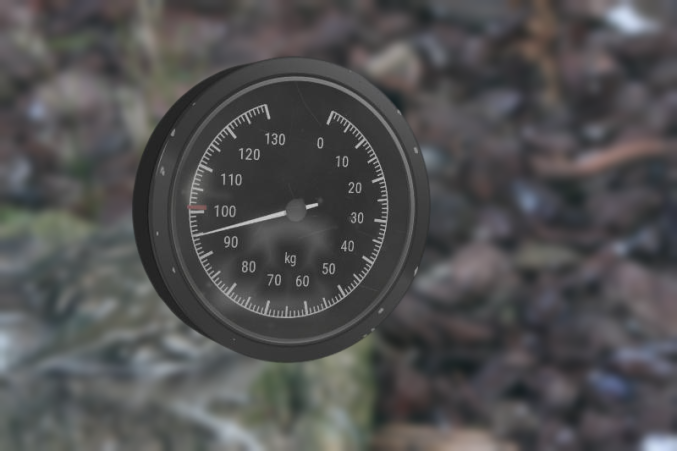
95 kg
